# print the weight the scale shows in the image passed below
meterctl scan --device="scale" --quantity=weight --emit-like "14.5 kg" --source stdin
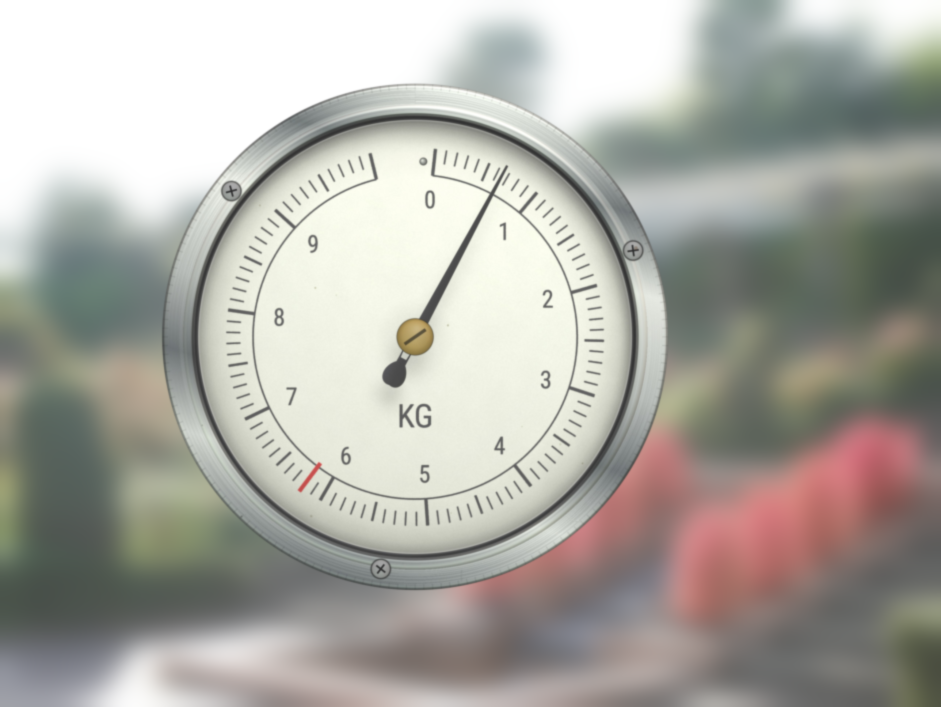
0.65 kg
